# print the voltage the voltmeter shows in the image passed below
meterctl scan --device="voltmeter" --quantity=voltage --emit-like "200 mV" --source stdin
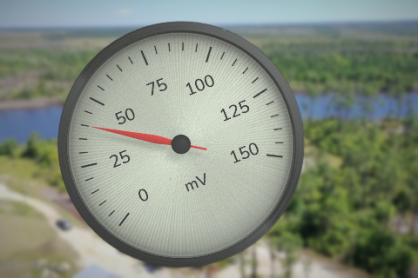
40 mV
